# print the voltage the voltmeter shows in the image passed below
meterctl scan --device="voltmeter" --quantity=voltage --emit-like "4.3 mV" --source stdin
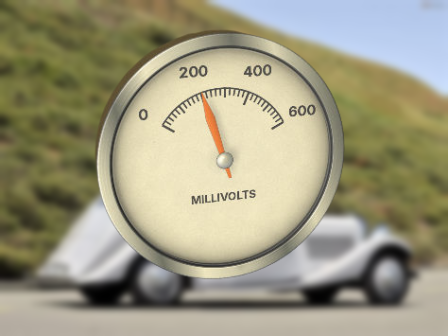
200 mV
